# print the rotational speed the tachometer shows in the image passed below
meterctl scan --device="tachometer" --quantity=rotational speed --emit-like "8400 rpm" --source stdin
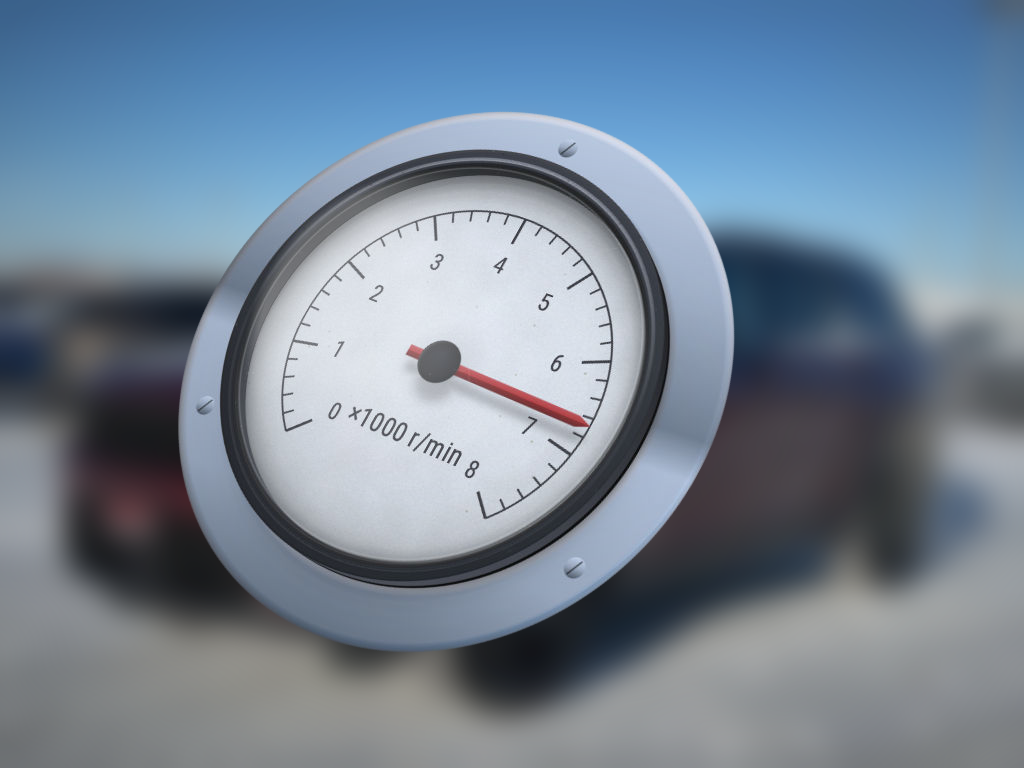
6700 rpm
